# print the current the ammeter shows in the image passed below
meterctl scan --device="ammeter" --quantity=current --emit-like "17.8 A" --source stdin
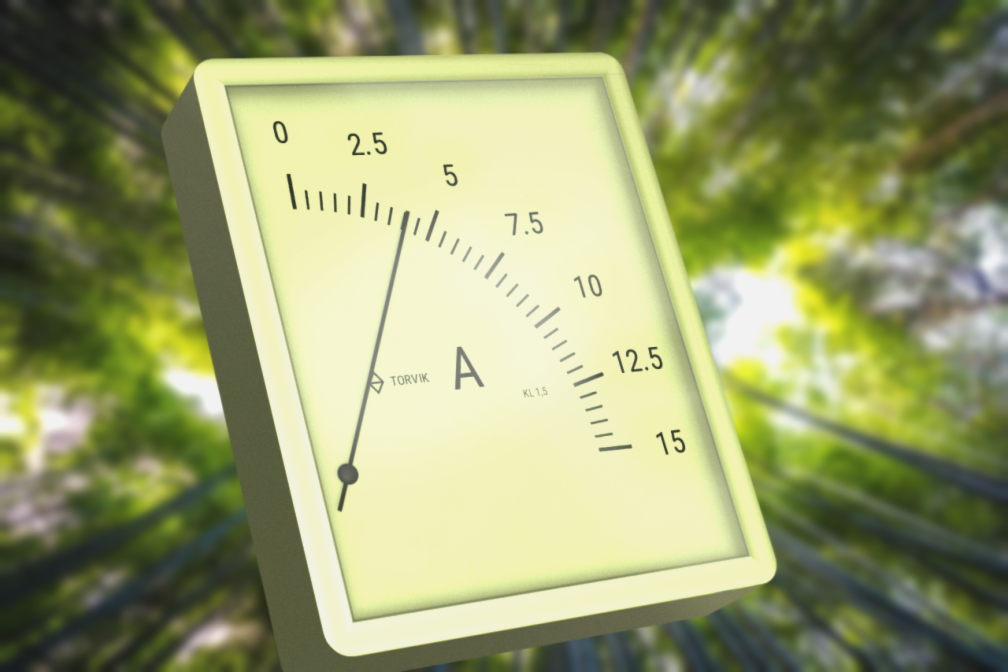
4 A
